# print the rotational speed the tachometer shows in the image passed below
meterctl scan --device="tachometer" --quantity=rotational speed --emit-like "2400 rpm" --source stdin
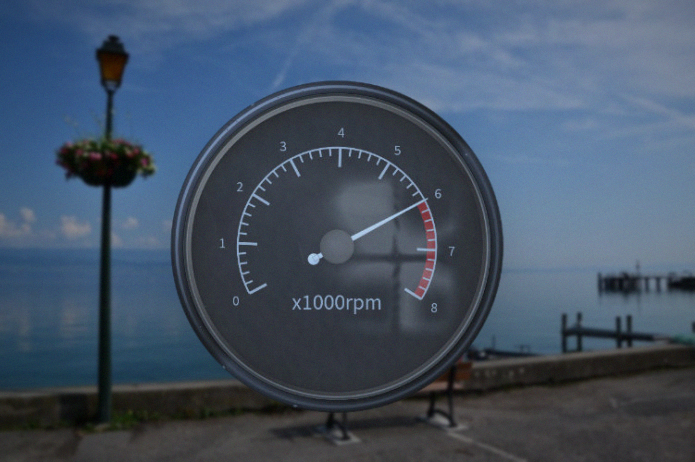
6000 rpm
